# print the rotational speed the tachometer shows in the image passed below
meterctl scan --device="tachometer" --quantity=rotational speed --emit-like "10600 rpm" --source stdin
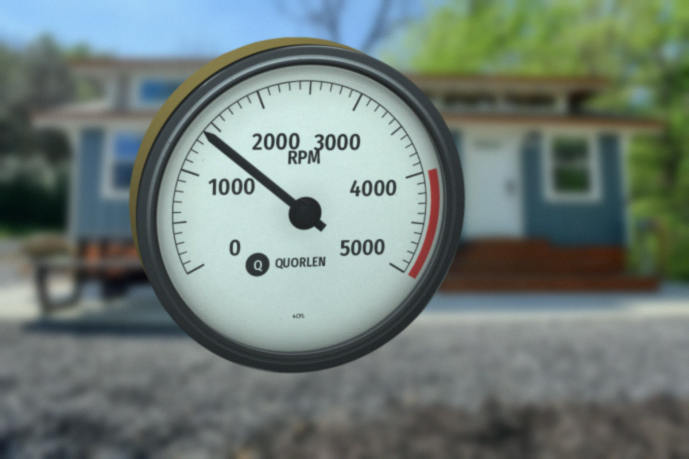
1400 rpm
